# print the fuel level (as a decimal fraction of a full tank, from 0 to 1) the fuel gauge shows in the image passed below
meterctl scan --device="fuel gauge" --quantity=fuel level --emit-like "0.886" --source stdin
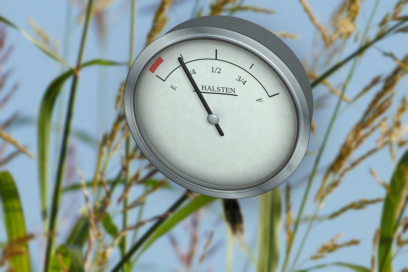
0.25
